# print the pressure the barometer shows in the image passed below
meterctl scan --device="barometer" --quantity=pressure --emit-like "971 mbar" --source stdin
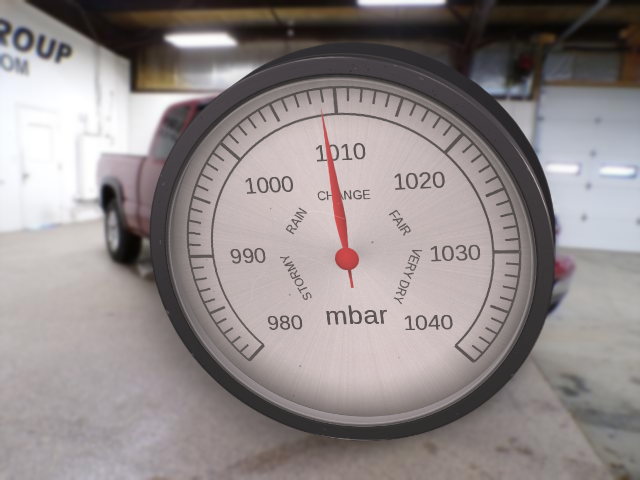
1009 mbar
